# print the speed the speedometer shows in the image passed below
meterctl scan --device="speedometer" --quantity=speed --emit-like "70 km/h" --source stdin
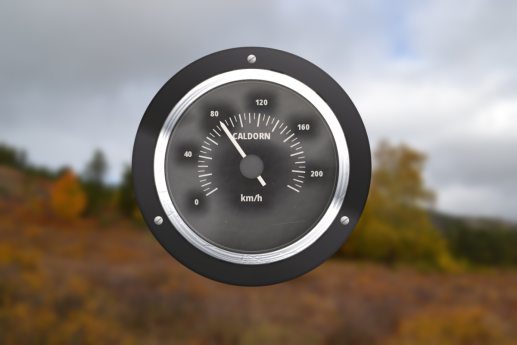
80 km/h
